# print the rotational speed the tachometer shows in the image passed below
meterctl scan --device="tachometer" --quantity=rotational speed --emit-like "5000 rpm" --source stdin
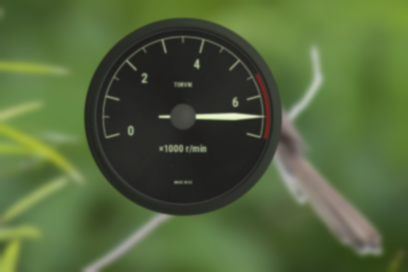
6500 rpm
